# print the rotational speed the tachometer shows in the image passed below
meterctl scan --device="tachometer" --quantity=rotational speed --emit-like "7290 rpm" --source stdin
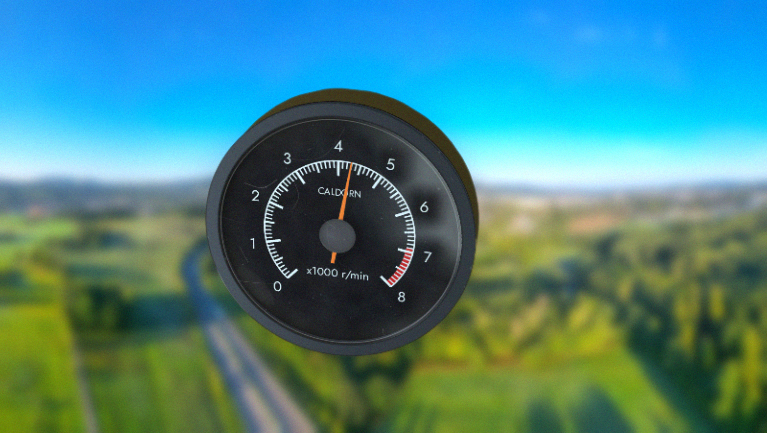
4300 rpm
